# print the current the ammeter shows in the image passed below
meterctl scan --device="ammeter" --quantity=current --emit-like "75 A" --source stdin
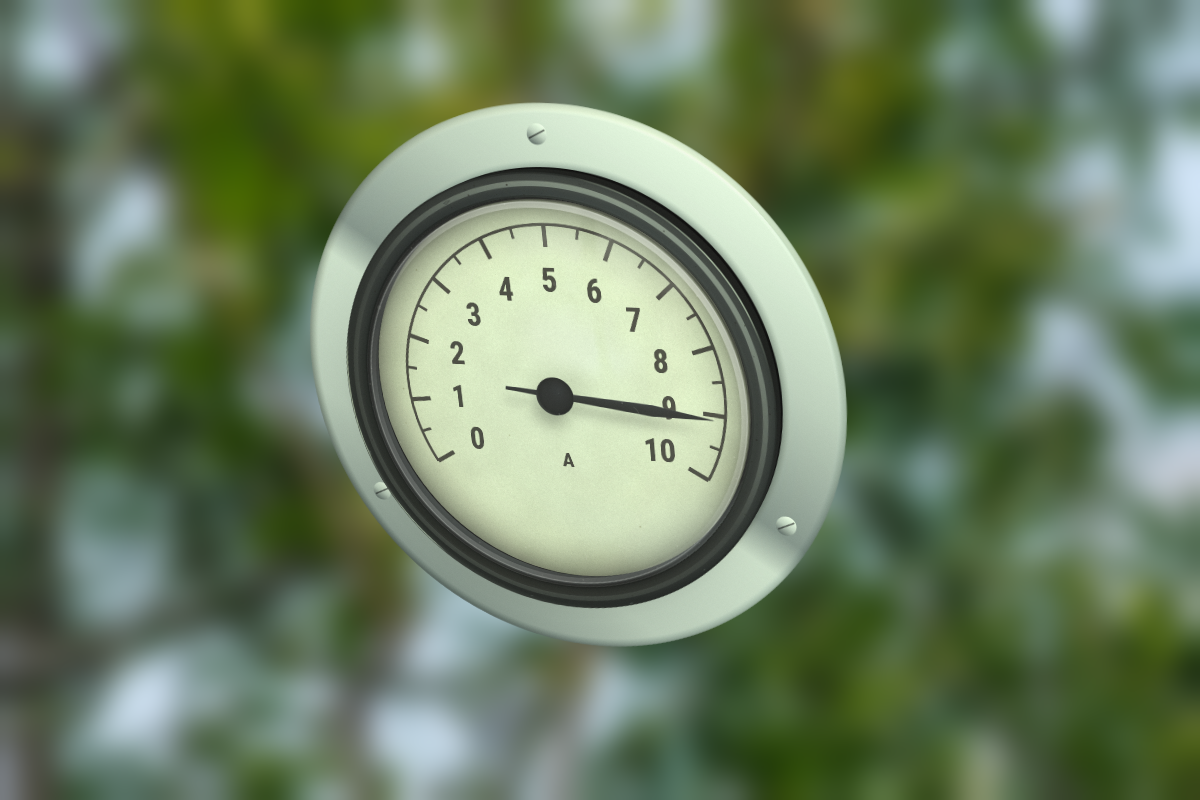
9 A
